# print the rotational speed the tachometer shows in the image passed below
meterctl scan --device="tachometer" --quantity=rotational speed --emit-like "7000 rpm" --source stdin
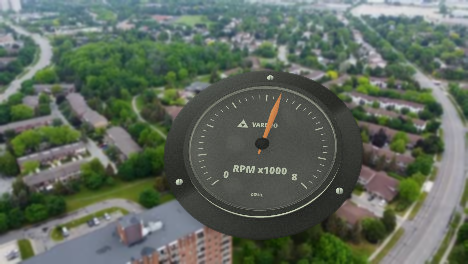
4400 rpm
